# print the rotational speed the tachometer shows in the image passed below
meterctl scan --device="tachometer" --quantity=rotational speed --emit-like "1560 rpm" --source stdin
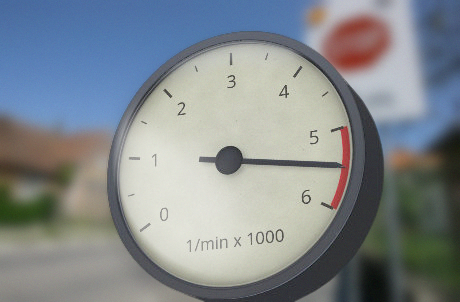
5500 rpm
